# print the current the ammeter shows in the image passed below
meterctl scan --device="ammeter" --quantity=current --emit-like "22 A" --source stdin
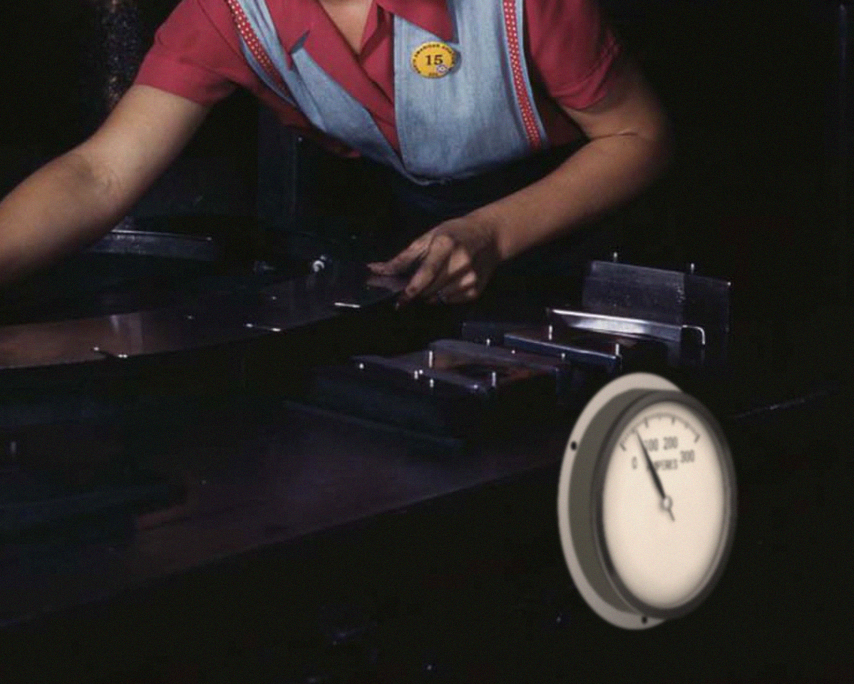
50 A
